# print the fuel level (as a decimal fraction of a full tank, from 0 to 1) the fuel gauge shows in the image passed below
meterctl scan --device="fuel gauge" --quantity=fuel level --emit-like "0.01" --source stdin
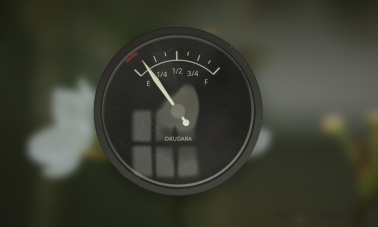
0.125
